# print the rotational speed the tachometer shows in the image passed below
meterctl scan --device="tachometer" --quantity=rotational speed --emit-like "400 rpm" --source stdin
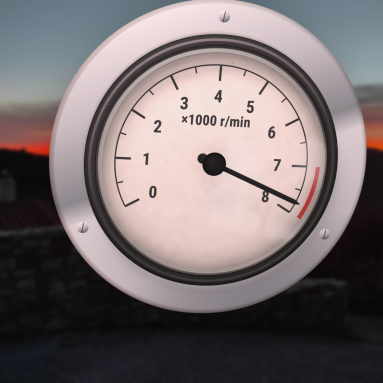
7750 rpm
